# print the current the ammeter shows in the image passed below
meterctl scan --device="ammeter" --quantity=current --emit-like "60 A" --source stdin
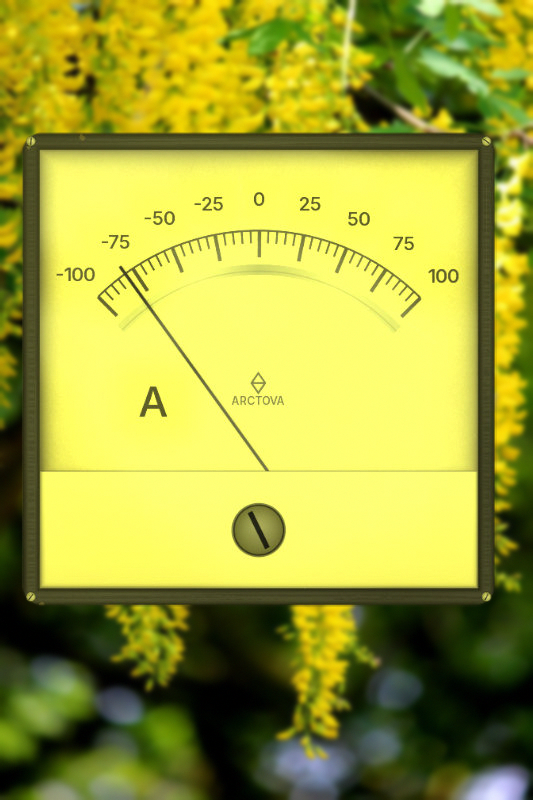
-80 A
